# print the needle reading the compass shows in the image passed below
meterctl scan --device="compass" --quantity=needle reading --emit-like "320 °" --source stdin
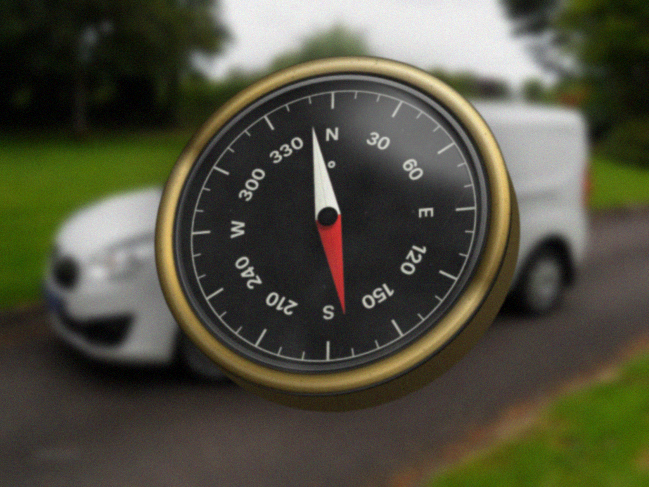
170 °
